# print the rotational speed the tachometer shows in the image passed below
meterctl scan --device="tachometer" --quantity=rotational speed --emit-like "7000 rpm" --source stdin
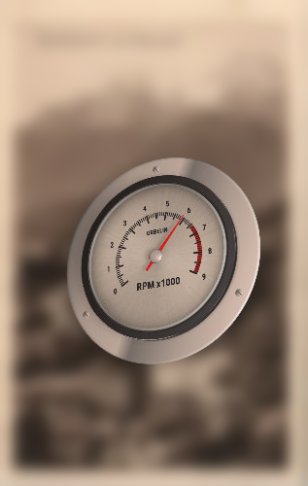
6000 rpm
